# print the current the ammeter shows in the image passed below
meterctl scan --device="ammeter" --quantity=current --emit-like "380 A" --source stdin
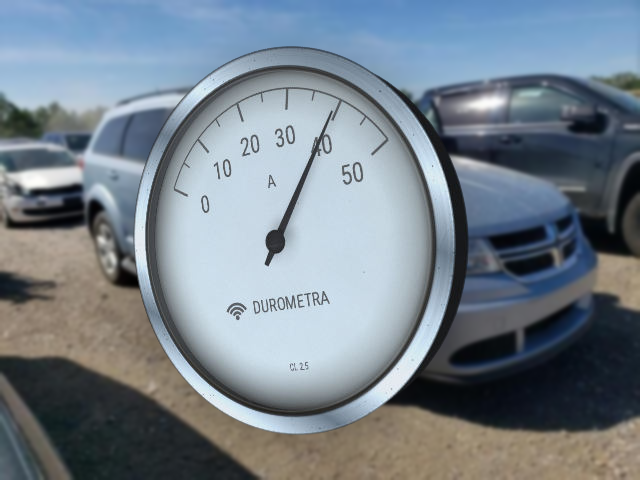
40 A
